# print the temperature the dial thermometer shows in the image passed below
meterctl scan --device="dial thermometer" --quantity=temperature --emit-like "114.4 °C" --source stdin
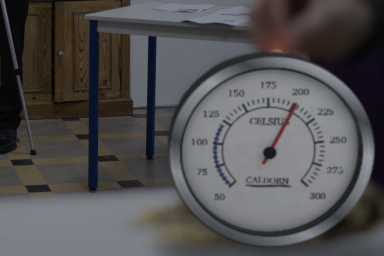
200 °C
